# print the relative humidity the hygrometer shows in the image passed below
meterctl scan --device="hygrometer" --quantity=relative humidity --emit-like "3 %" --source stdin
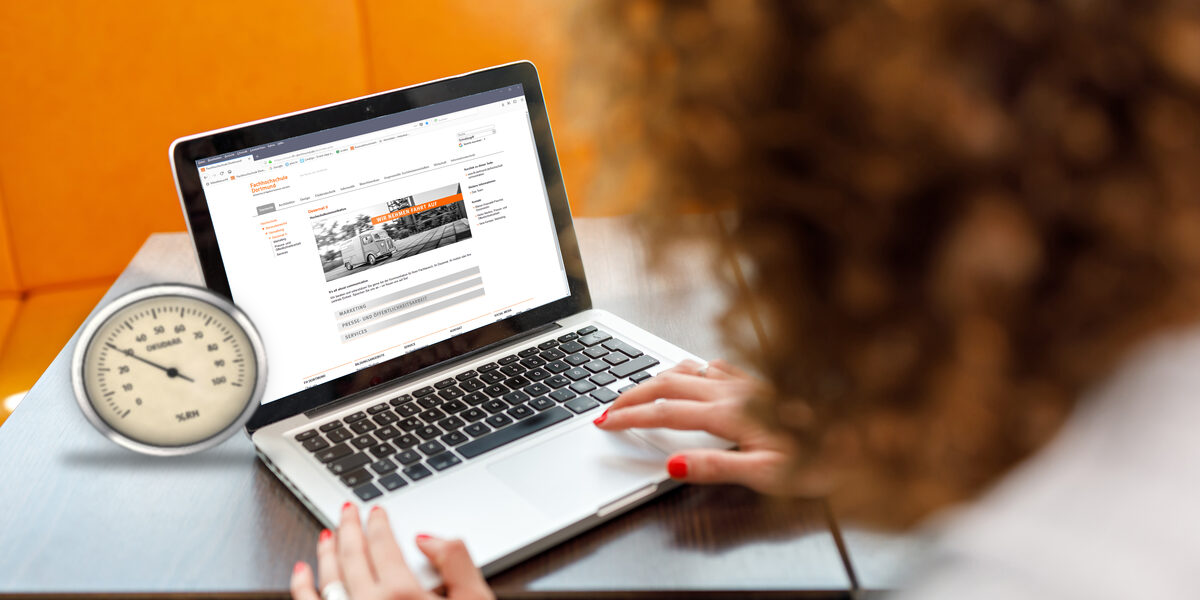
30 %
